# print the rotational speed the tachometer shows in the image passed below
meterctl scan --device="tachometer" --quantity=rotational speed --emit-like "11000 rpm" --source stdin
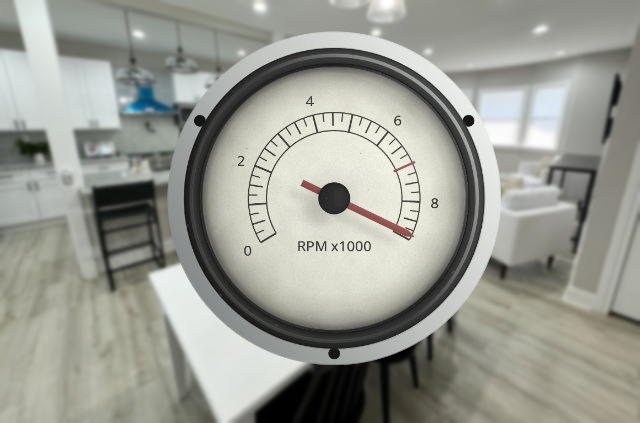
8875 rpm
